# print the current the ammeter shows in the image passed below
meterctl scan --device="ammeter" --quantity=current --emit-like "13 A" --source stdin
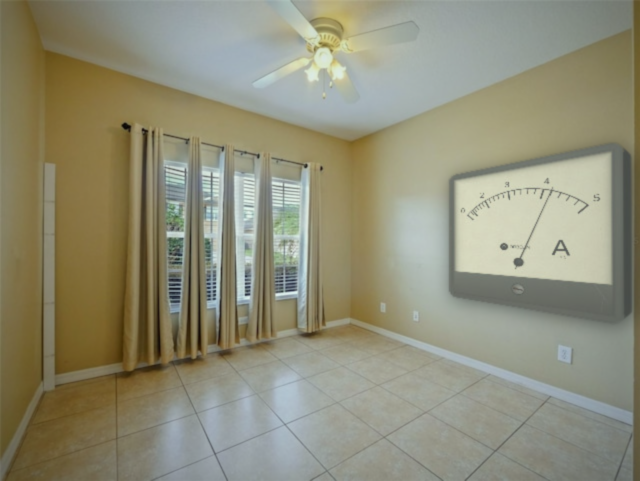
4.2 A
